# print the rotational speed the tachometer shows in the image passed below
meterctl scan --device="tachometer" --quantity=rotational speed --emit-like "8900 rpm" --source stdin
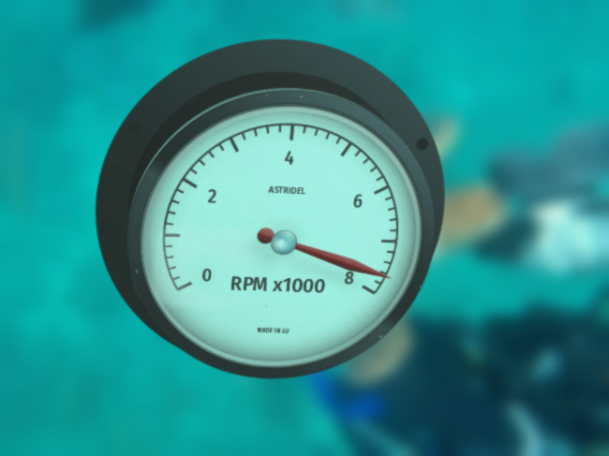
7600 rpm
